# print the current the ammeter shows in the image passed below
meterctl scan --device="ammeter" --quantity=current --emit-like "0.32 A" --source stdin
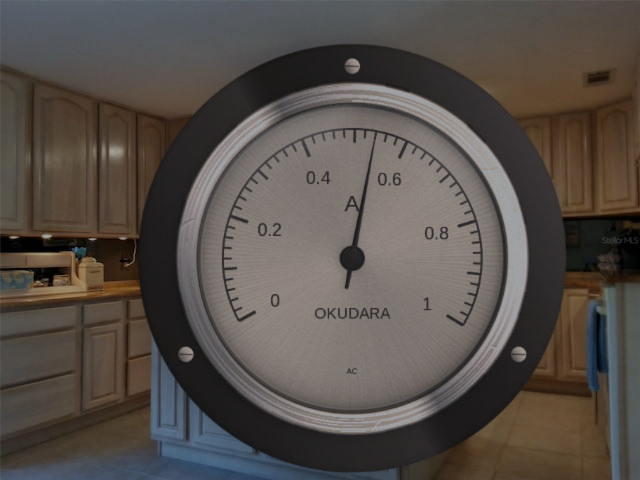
0.54 A
